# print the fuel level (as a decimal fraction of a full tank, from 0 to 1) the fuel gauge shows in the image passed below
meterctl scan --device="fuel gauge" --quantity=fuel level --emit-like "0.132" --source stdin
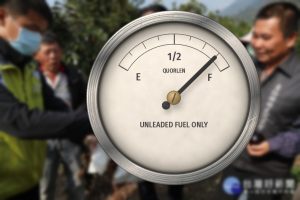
0.875
